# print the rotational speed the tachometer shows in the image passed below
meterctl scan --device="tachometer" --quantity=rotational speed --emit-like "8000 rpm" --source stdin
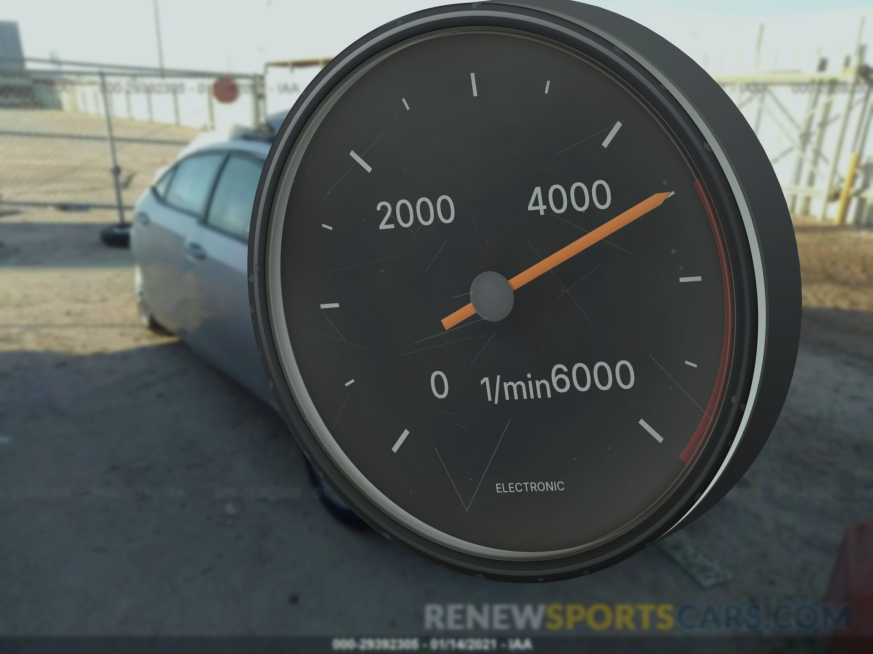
4500 rpm
